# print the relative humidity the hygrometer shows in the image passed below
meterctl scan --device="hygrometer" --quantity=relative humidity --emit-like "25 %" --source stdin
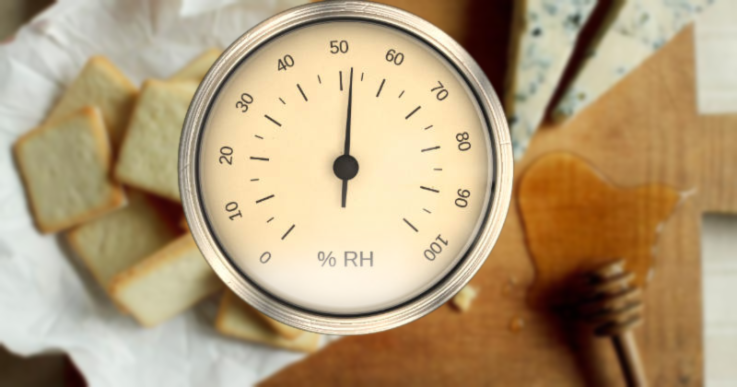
52.5 %
